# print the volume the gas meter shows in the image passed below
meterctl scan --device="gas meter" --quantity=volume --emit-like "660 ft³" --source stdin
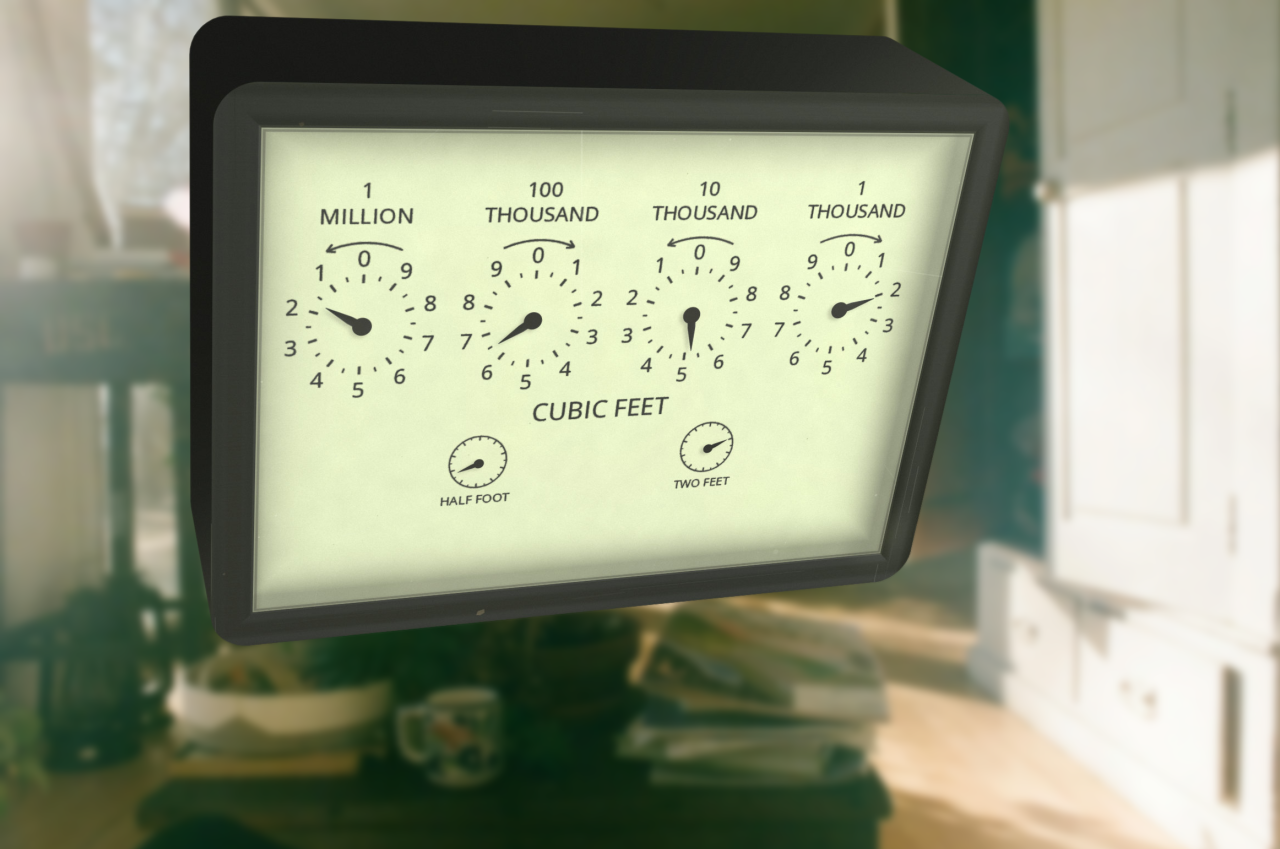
165200 ft³
